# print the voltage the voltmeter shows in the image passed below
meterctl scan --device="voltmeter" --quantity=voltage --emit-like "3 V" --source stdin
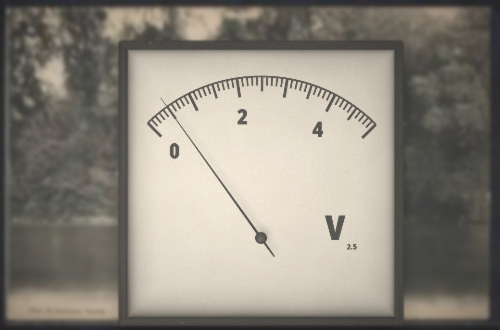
0.5 V
